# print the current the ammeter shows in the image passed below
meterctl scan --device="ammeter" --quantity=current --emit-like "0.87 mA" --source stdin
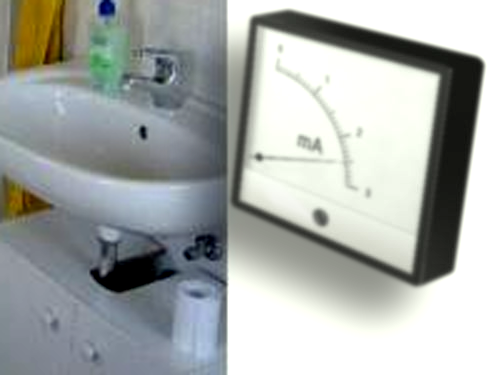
2.5 mA
